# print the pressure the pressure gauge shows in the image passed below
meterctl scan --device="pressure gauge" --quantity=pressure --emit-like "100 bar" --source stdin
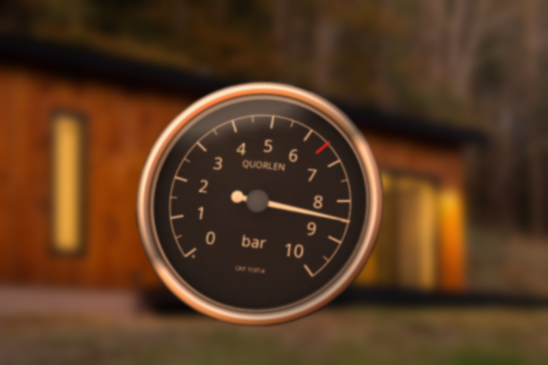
8.5 bar
